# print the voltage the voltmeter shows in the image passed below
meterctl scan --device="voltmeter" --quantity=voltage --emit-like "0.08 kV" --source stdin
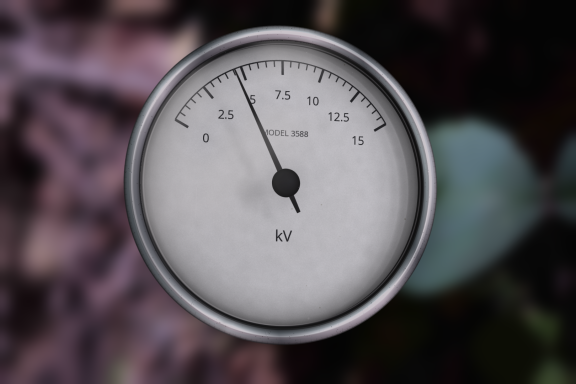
4.5 kV
